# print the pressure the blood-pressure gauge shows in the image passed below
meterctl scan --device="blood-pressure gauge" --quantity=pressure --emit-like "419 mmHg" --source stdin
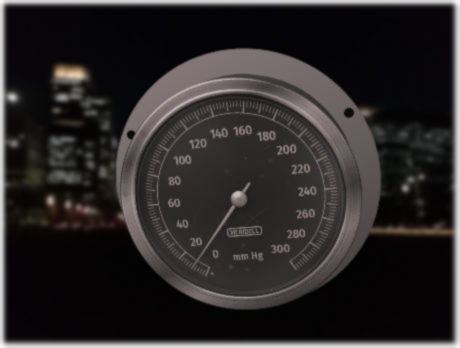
10 mmHg
